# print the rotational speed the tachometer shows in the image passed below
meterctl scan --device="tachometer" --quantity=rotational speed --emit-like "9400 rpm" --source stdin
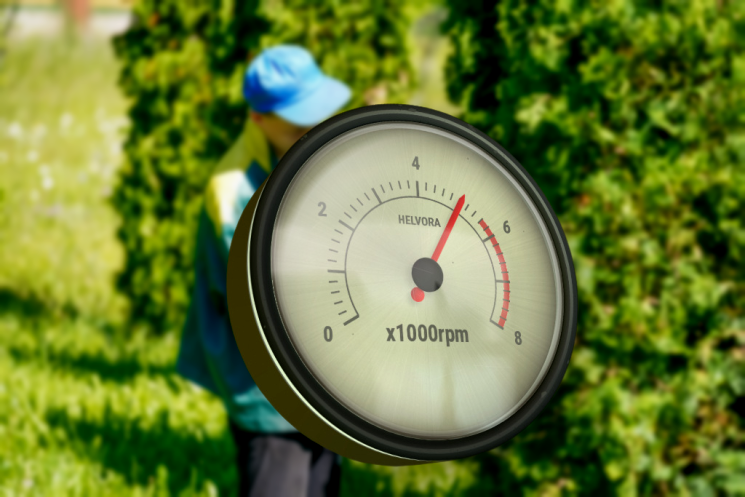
5000 rpm
